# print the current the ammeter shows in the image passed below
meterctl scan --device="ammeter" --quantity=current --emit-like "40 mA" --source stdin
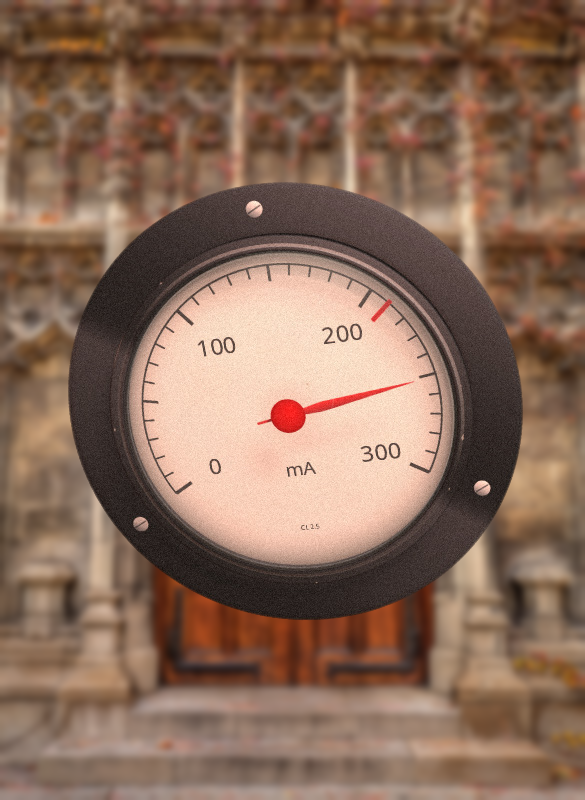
250 mA
